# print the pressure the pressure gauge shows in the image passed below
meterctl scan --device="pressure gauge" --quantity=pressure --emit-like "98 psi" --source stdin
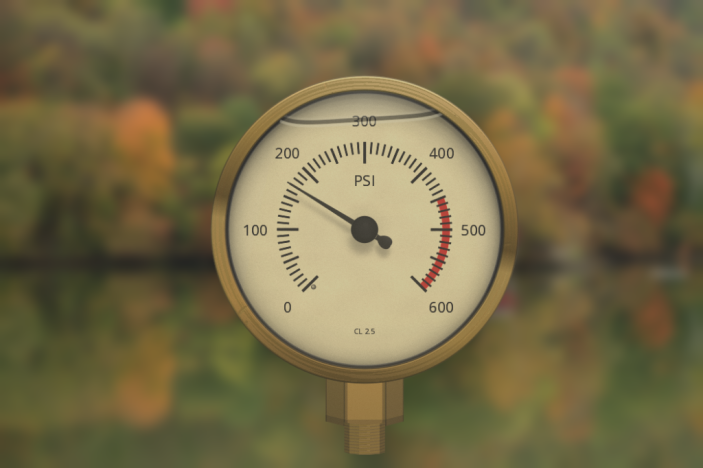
170 psi
